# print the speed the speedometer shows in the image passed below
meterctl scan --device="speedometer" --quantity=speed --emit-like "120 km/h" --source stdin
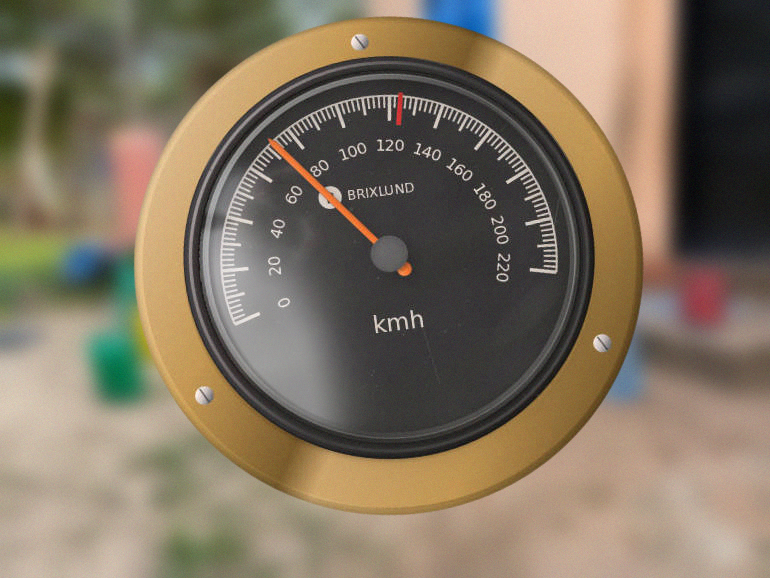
72 km/h
